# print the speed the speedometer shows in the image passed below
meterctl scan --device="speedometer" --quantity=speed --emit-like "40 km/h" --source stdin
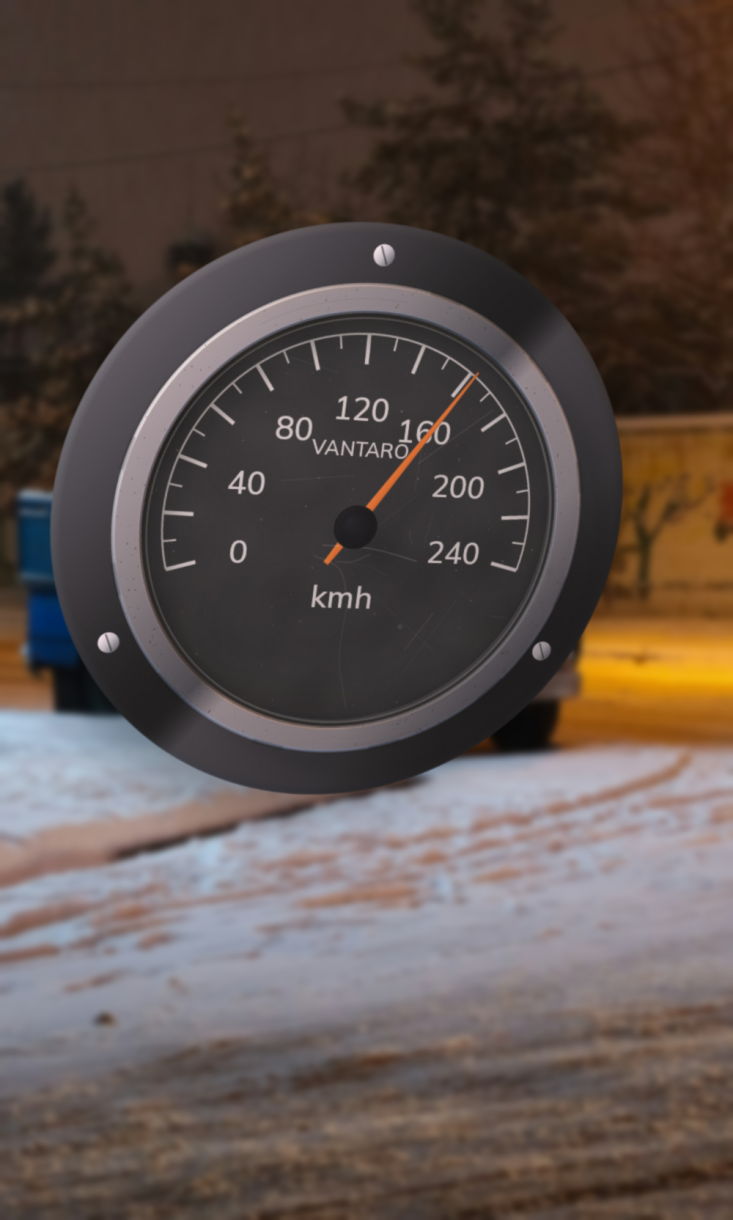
160 km/h
